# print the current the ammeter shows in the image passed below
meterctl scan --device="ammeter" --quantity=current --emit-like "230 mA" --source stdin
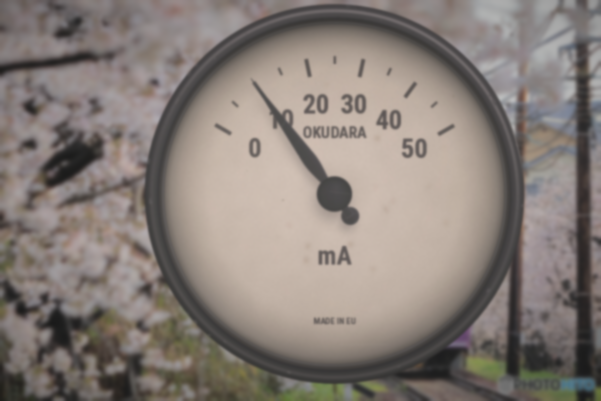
10 mA
